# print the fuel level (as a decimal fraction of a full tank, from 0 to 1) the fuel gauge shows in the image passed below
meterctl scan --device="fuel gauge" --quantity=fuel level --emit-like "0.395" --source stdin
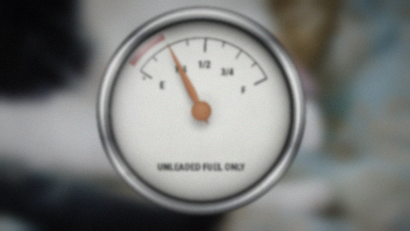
0.25
